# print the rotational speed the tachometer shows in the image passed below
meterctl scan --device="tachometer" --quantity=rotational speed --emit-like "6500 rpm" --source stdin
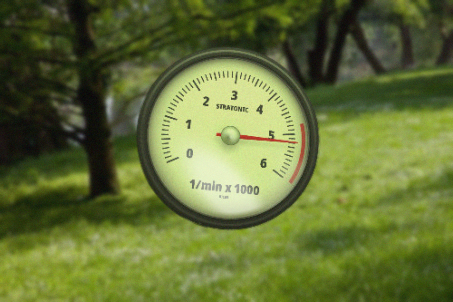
5200 rpm
